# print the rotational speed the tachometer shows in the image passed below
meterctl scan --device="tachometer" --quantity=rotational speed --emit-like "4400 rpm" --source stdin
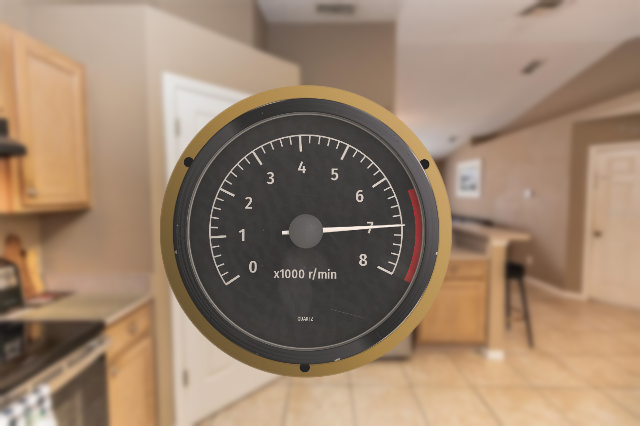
7000 rpm
